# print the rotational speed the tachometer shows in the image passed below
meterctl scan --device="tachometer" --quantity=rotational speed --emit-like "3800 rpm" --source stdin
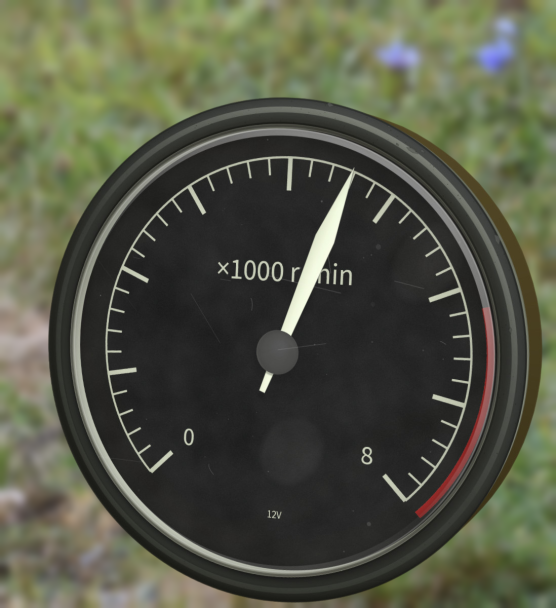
4600 rpm
